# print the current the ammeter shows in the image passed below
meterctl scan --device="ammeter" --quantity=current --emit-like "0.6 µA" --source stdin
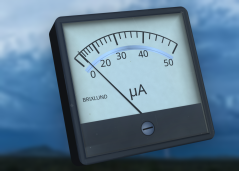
10 µA
